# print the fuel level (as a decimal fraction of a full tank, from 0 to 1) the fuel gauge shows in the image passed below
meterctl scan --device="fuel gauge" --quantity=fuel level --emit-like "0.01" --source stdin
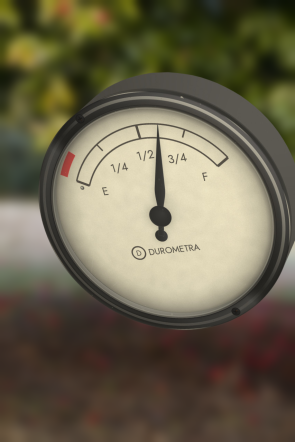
0.625
